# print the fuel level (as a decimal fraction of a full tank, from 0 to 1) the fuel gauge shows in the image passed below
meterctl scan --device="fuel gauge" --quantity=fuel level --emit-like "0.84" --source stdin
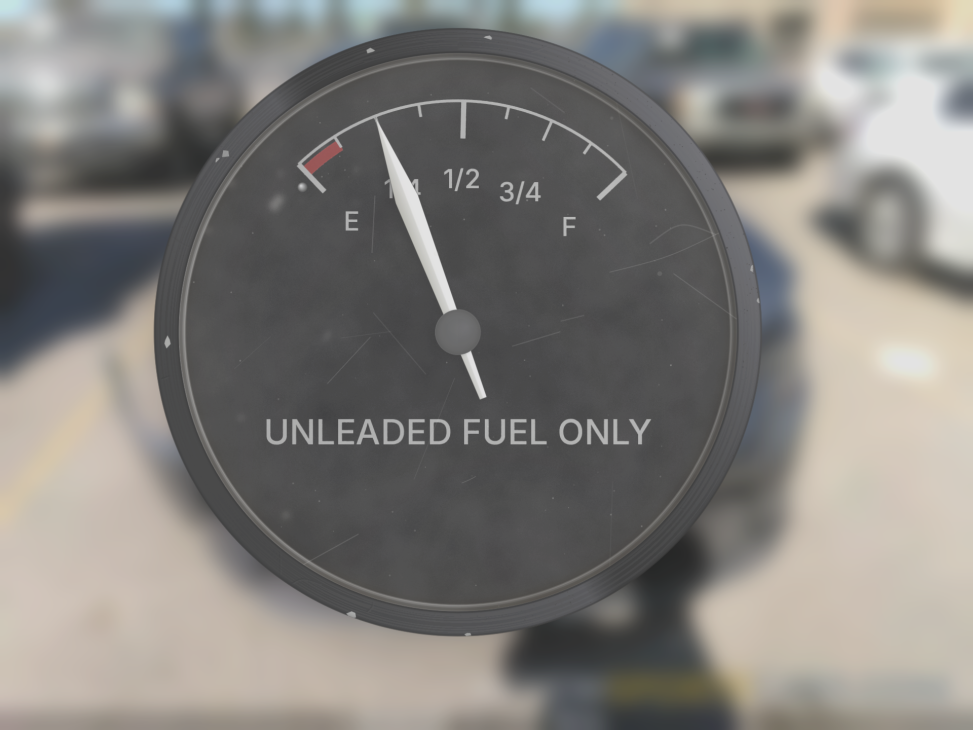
0.25
